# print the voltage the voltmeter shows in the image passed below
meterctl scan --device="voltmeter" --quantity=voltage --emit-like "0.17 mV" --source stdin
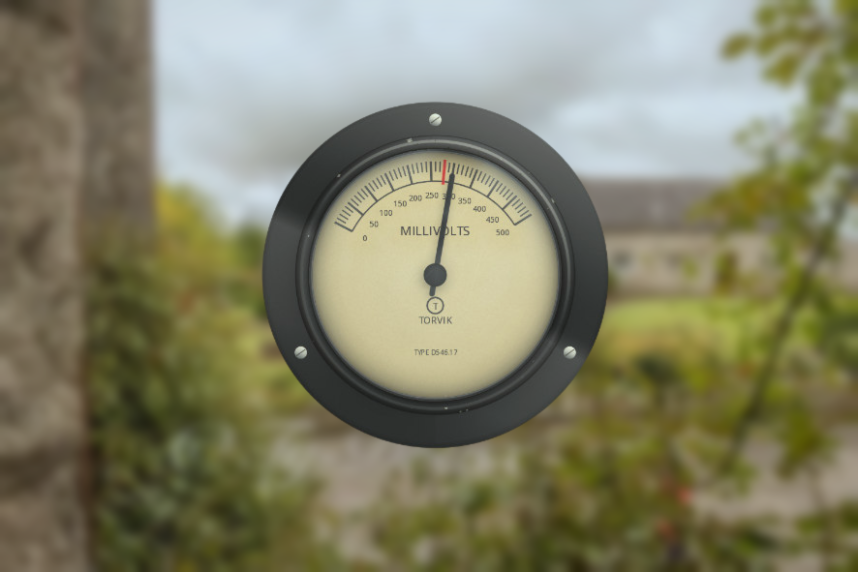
300 mV
